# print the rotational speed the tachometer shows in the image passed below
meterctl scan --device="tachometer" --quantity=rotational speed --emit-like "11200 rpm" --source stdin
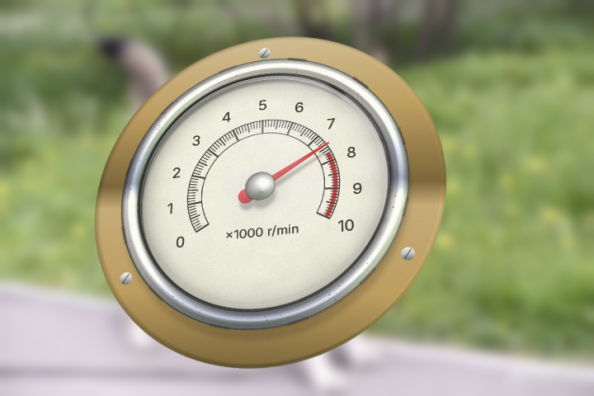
7500 rpm
